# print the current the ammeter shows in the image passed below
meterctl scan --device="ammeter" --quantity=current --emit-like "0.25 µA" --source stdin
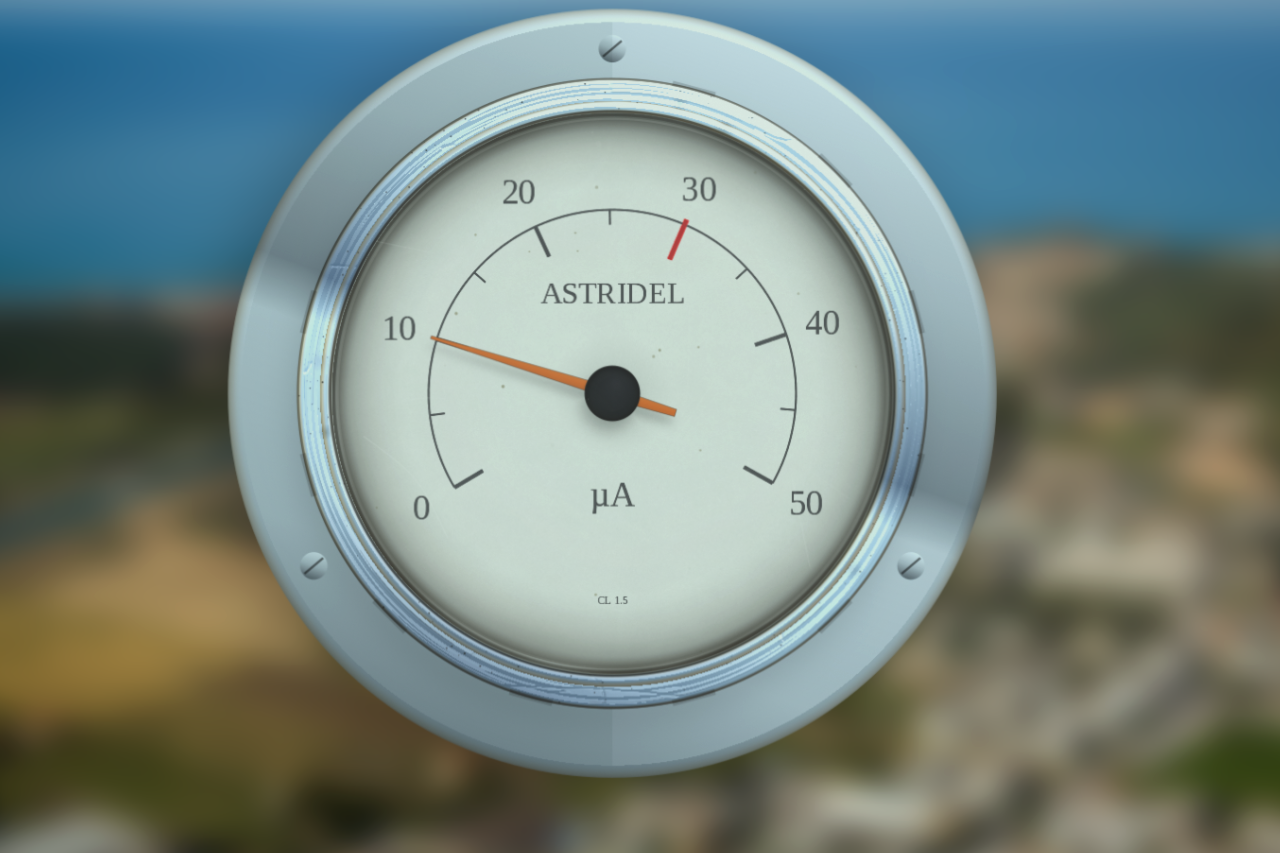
10 µA
